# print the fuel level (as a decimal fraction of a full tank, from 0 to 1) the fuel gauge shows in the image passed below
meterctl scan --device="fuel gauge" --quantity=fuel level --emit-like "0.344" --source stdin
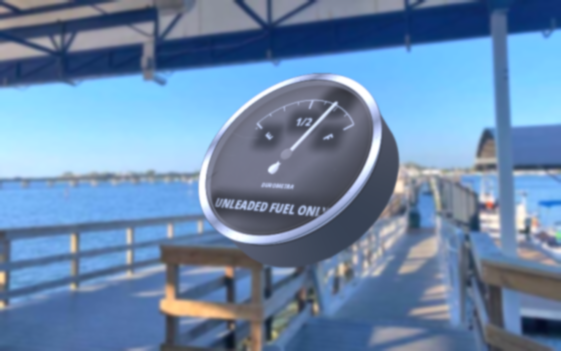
0.75
